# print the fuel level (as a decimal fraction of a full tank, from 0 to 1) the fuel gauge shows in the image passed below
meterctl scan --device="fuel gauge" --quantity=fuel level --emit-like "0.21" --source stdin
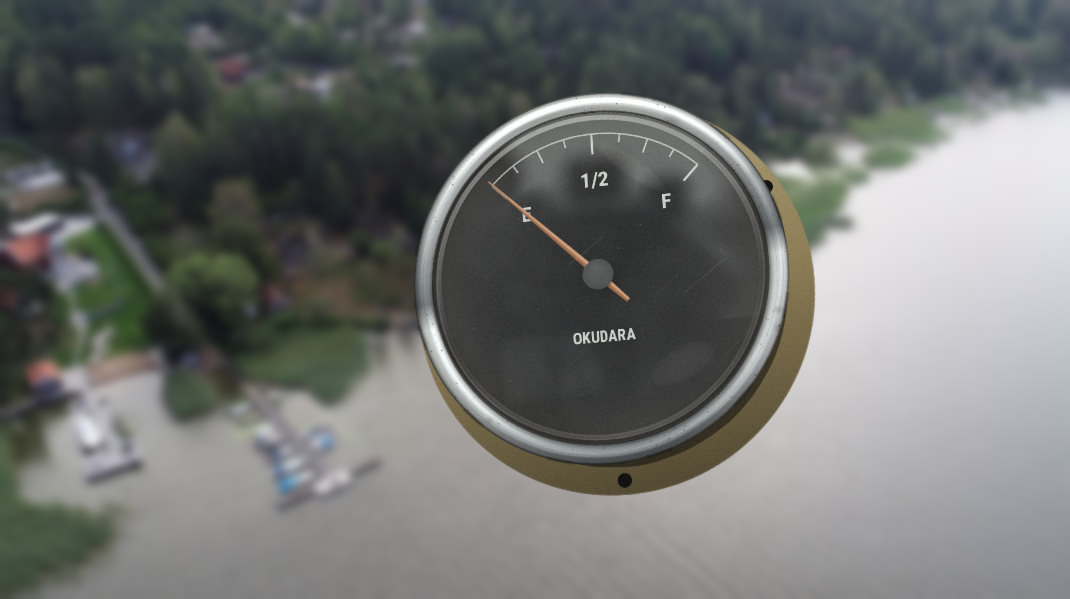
0
